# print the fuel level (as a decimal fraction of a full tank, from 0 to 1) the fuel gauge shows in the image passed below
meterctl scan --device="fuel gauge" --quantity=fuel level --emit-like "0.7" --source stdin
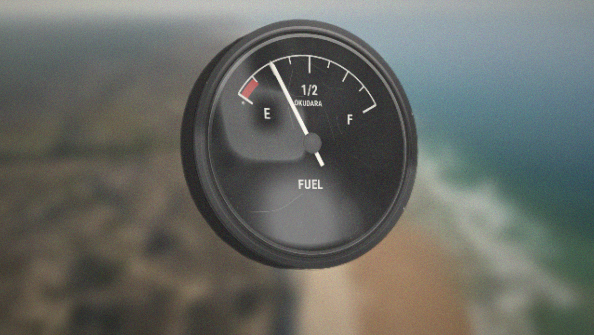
0.25
